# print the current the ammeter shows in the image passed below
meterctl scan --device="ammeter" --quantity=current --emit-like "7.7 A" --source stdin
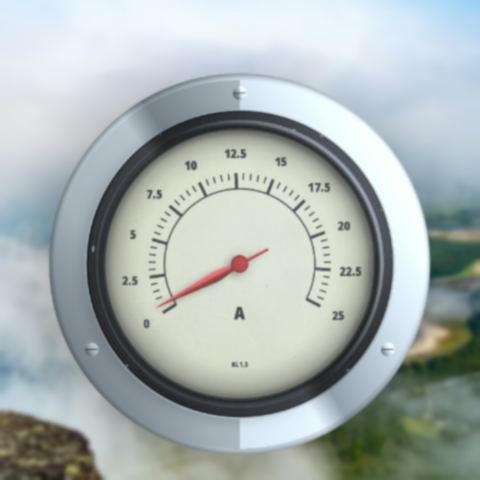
0.5 A
